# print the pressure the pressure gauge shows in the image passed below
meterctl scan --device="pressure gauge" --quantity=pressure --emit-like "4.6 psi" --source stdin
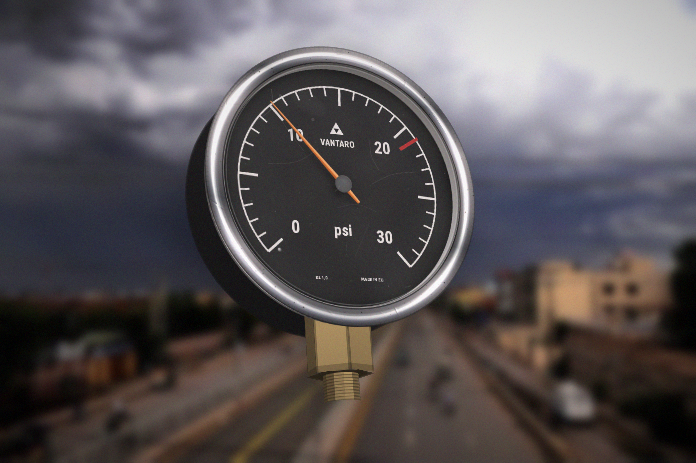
10 psi
